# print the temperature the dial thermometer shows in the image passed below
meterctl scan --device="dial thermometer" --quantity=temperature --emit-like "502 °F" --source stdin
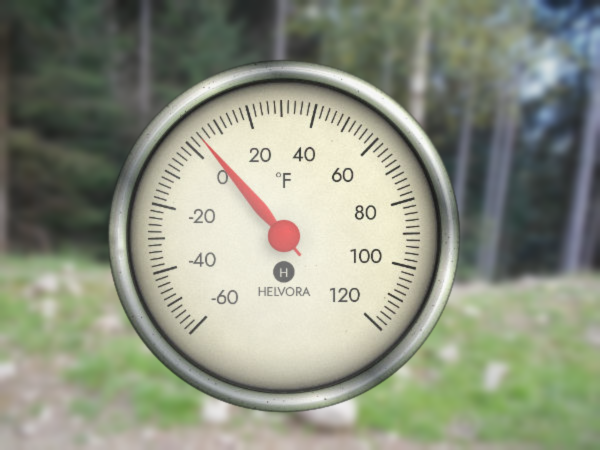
4 °F
